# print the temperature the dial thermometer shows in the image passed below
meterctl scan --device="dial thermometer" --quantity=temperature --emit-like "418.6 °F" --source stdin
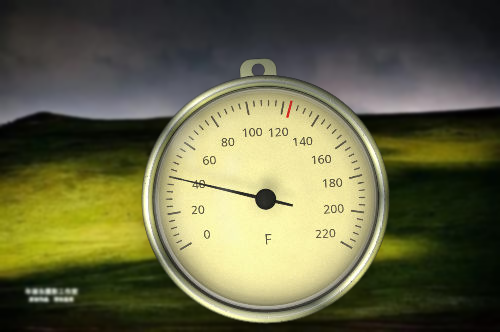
40 °F
